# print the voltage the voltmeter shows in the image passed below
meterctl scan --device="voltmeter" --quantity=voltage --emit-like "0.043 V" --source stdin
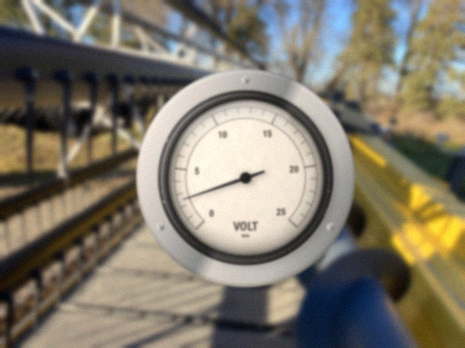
2.5 V
